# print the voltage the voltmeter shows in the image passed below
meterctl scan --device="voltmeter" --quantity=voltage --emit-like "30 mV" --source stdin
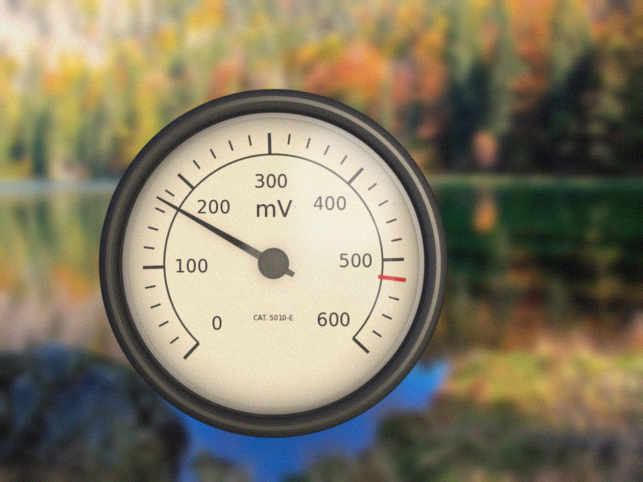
170 mV
